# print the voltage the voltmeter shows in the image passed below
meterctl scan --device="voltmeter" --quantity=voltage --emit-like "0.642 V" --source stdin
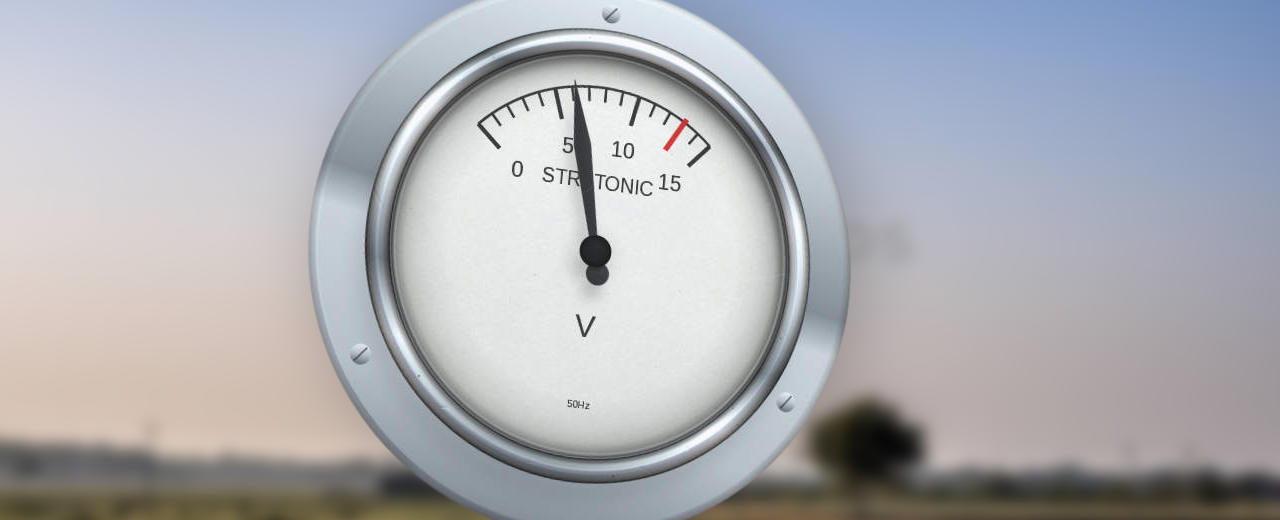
6 V
